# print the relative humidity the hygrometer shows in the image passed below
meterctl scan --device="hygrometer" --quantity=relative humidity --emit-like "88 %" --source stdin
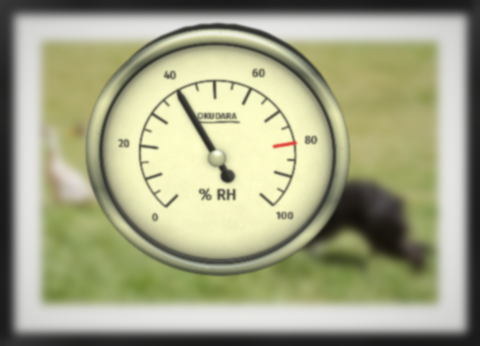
40 %
